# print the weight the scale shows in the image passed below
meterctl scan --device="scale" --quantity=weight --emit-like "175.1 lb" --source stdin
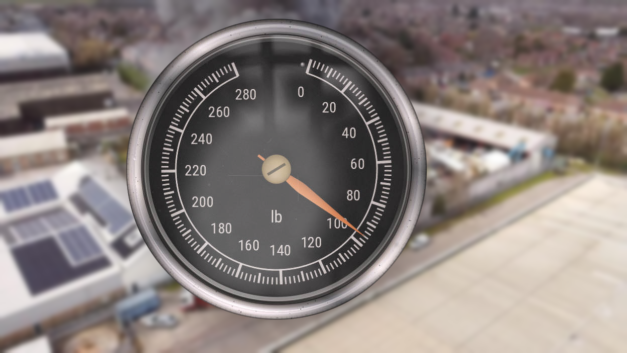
96 lb
